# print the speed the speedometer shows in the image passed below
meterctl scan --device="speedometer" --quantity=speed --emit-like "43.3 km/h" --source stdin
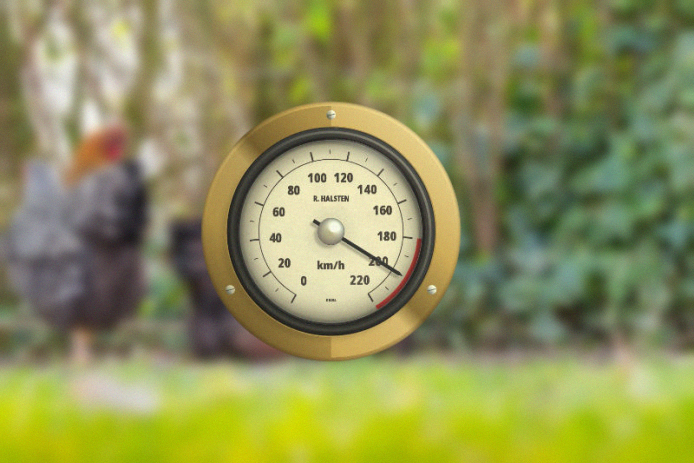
200 km/h
